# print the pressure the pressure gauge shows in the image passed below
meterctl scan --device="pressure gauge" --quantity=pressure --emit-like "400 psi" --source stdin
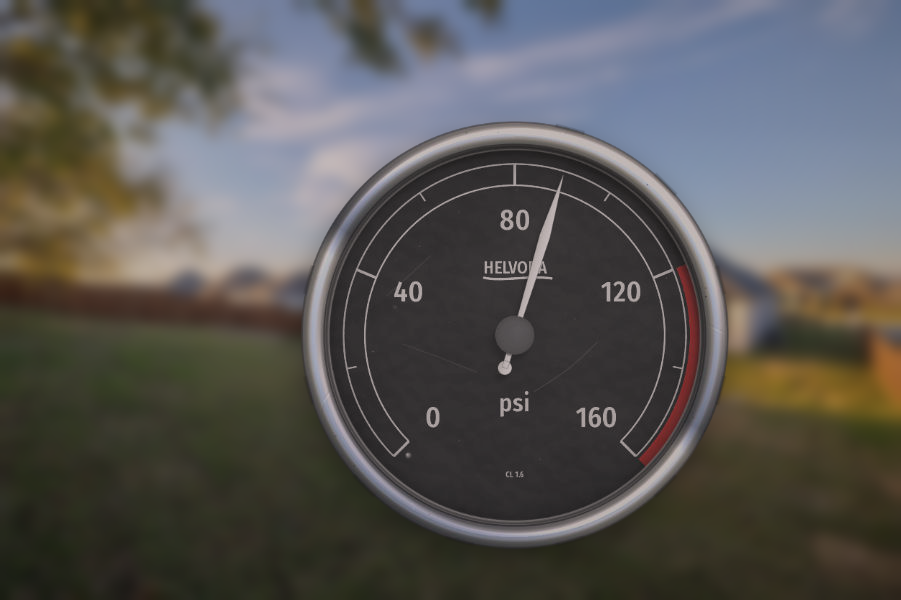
90 psi
